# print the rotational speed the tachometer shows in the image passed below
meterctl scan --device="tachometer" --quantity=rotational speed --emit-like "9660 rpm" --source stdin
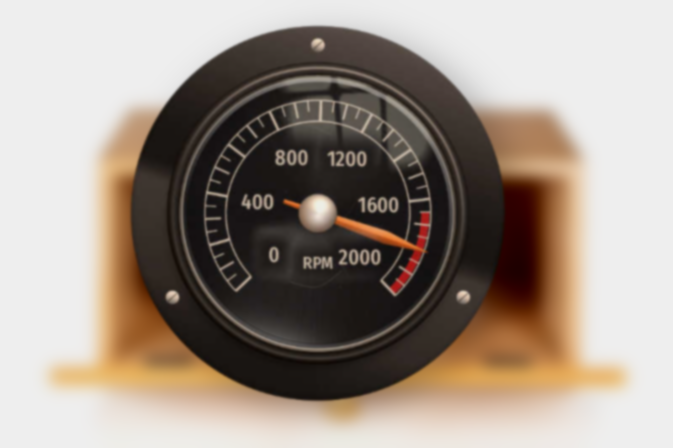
1800 rpm
